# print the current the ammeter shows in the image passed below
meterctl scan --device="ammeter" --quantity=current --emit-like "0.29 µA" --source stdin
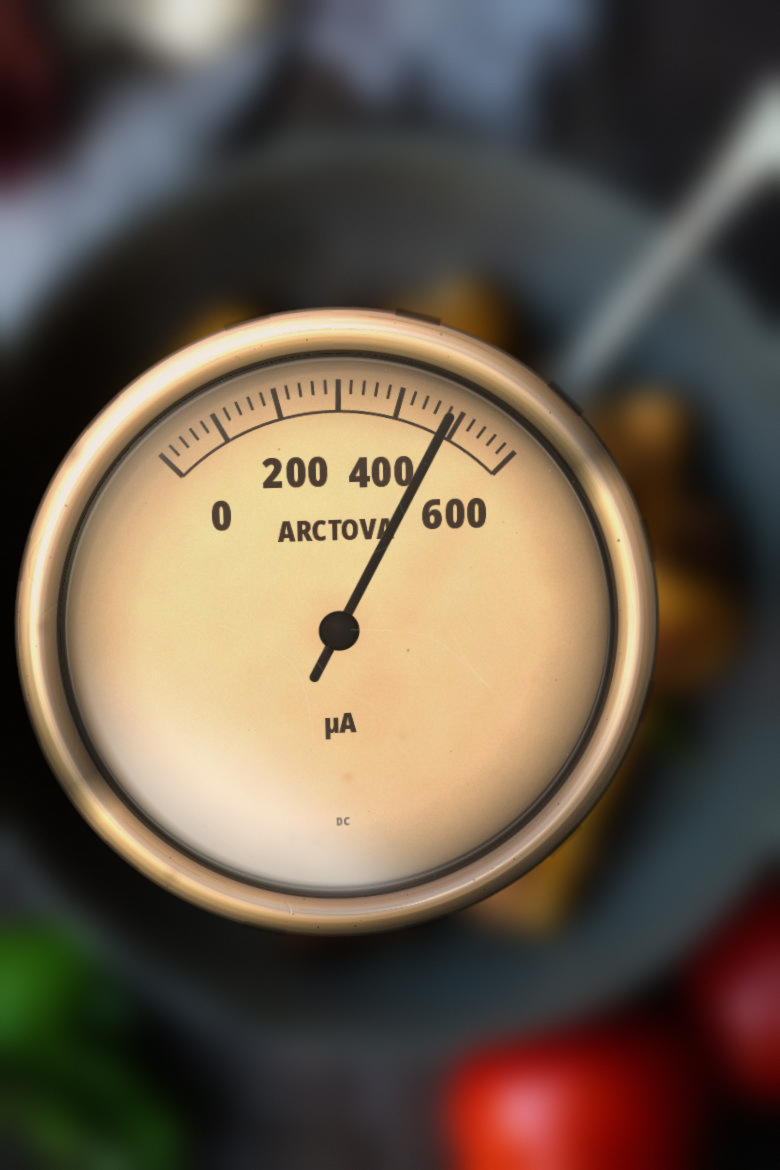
480 µA
